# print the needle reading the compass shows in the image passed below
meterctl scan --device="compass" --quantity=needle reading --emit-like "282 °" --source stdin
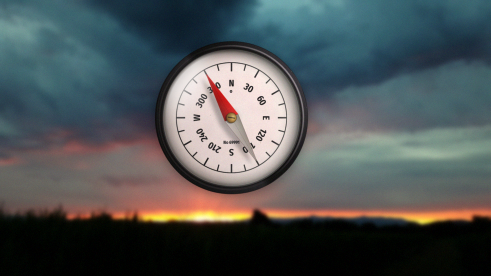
330 °
